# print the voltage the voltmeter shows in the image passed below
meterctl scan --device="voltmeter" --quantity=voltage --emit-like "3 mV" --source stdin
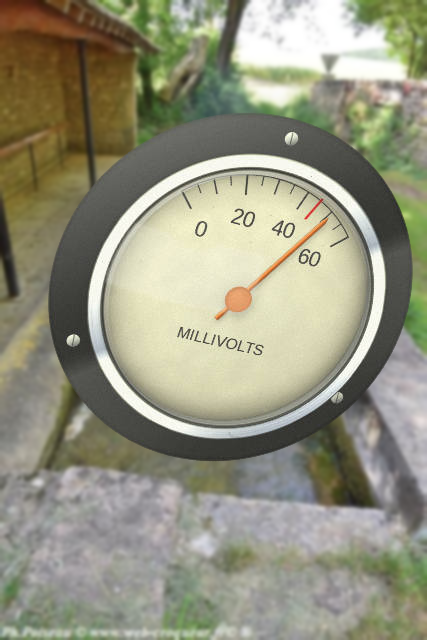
50 mV
